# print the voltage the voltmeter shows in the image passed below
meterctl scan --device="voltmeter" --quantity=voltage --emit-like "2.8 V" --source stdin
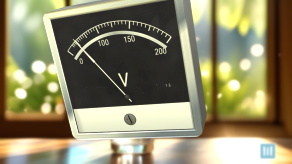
50 V
